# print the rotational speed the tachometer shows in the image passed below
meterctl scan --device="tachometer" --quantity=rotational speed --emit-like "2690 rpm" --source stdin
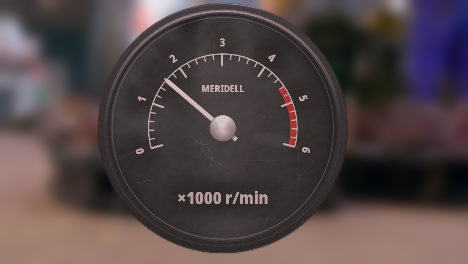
1600 rpm
